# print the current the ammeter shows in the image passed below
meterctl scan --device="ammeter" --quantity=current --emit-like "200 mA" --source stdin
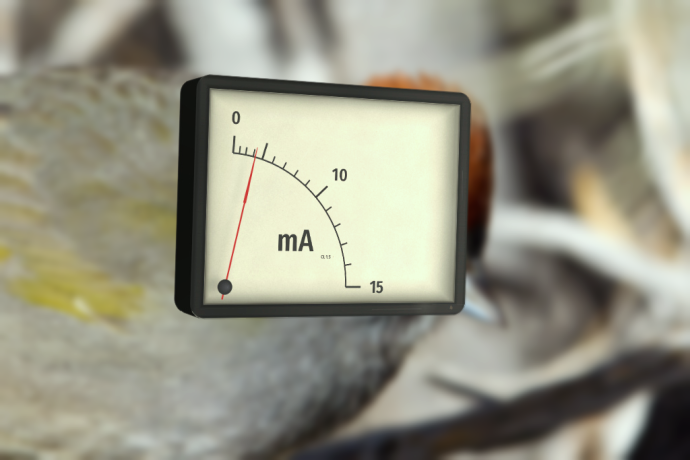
4 mA
